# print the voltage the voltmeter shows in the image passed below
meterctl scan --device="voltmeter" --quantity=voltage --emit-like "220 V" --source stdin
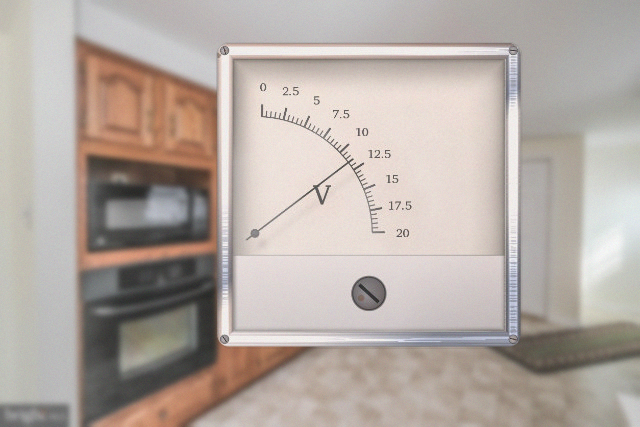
11.5 V
